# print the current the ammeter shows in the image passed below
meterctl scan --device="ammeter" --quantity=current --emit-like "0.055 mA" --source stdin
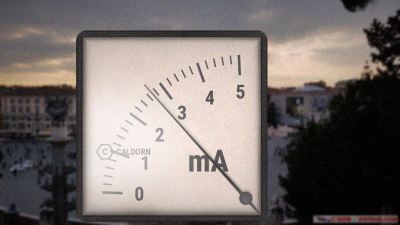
2.7 mA
